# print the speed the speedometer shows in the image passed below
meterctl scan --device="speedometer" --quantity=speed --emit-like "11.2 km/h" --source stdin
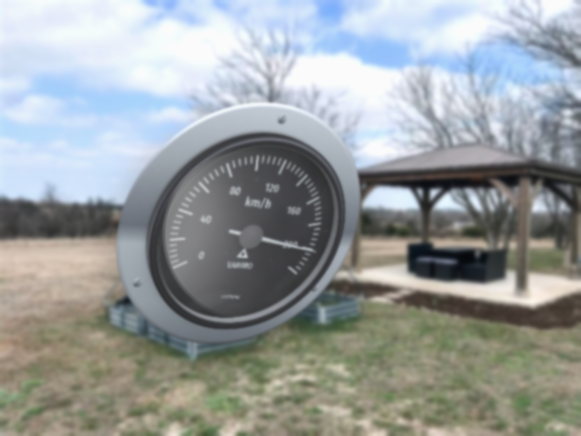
200 km/h
